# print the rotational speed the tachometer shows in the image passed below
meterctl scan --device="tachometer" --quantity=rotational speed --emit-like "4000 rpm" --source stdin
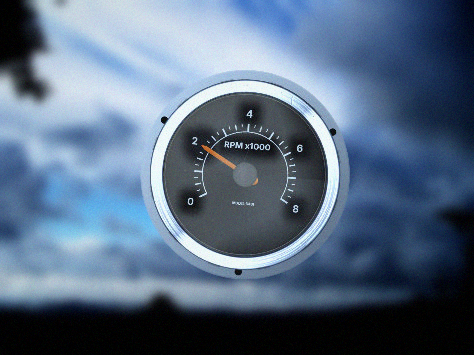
2000 rpm
